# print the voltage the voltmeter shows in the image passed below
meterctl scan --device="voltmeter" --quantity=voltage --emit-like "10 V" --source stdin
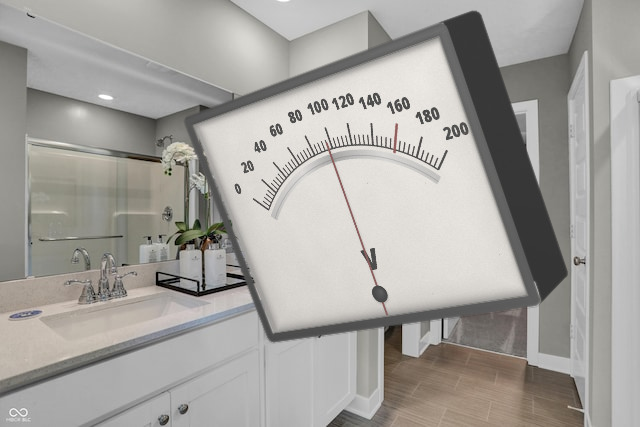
100 V
